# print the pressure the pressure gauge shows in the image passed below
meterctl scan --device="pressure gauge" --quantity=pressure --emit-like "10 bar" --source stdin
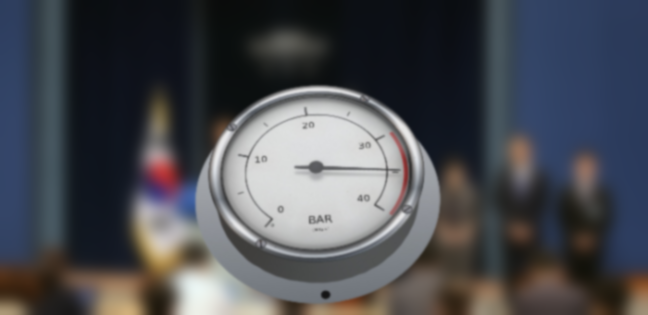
35 bar
